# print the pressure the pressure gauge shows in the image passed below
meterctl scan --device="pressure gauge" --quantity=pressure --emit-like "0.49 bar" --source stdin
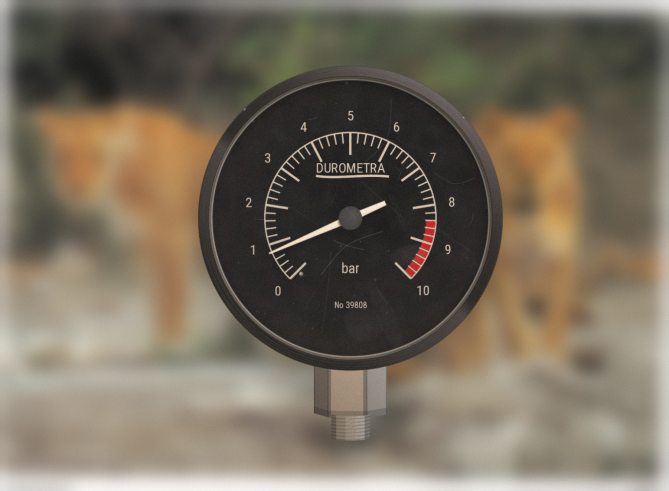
0.8 bar
